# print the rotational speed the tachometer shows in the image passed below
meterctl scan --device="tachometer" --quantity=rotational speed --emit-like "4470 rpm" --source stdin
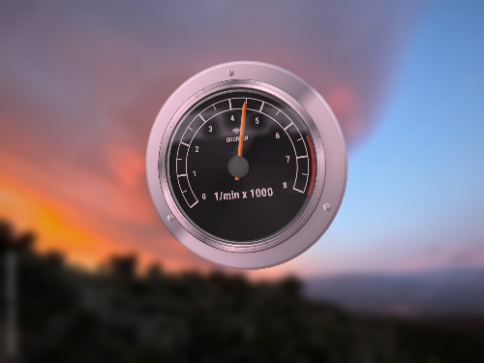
4500 rpm
